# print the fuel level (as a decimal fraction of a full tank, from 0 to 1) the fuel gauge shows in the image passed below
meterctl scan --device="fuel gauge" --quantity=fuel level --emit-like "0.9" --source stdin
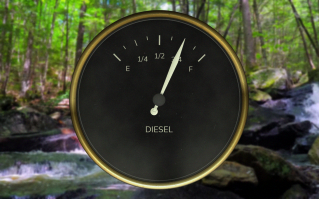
0.75
